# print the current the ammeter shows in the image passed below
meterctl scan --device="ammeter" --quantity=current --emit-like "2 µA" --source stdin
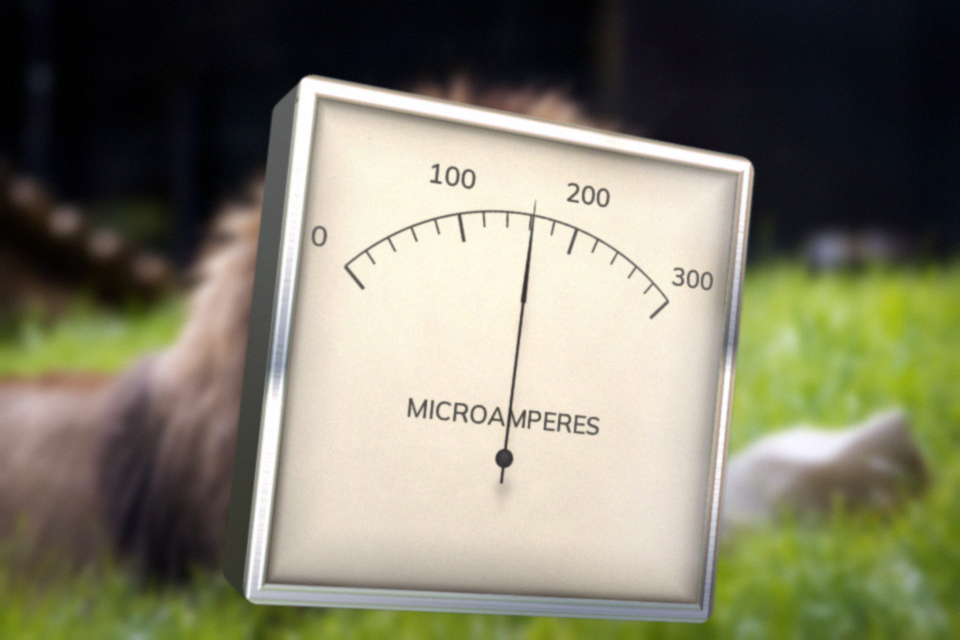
160 µA
